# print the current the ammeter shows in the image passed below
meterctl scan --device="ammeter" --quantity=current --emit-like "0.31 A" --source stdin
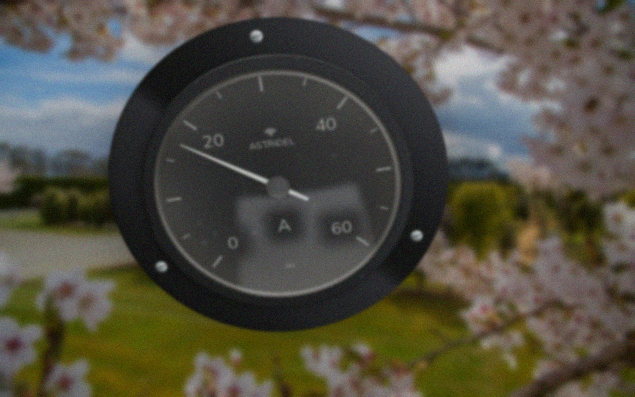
17.5 A
